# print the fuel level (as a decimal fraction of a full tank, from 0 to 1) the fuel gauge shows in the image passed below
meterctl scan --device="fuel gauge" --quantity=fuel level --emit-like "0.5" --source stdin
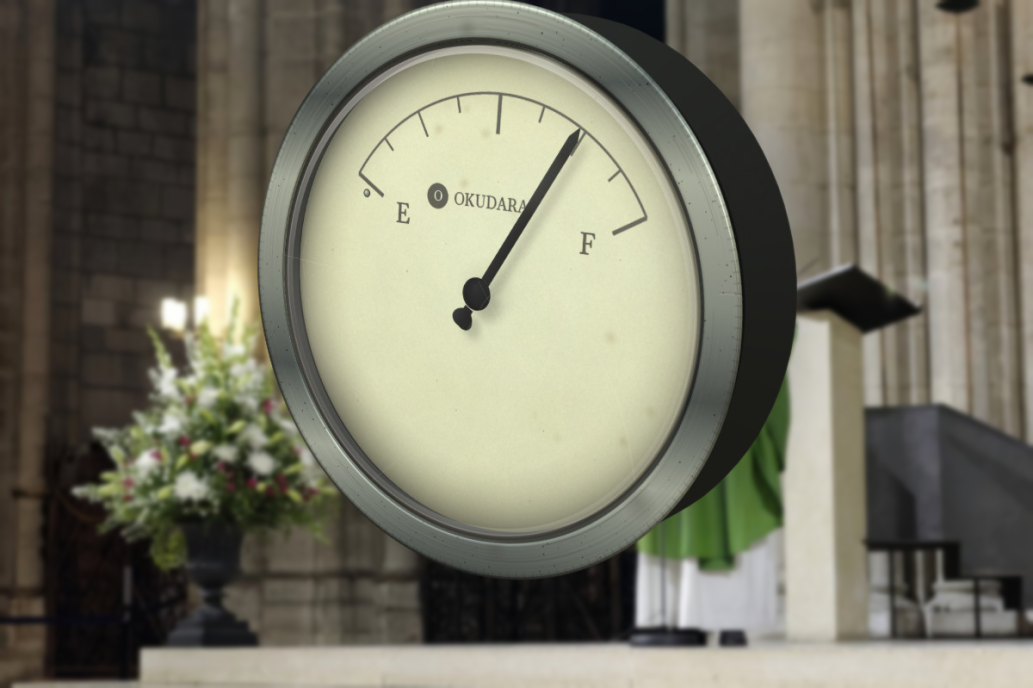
0.75
